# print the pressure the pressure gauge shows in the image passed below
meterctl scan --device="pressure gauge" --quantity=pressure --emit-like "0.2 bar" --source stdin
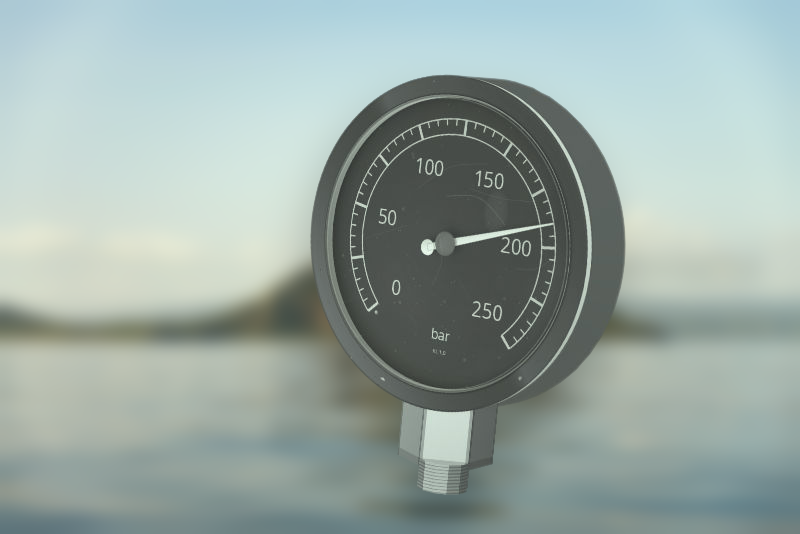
190 bar
